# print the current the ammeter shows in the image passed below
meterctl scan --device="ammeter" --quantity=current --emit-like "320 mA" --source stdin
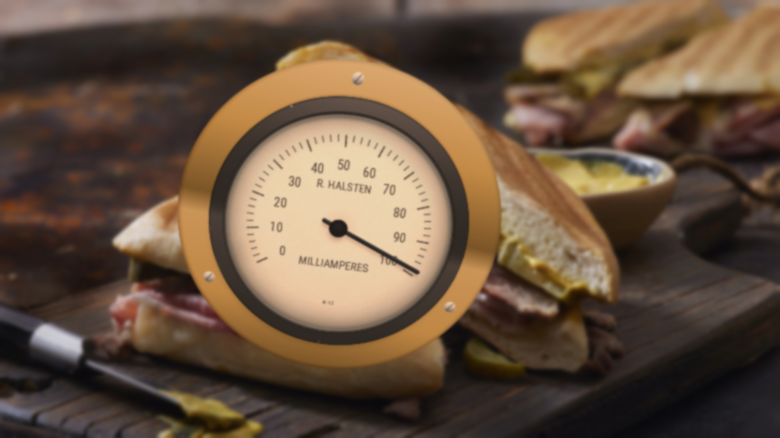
98 mA
